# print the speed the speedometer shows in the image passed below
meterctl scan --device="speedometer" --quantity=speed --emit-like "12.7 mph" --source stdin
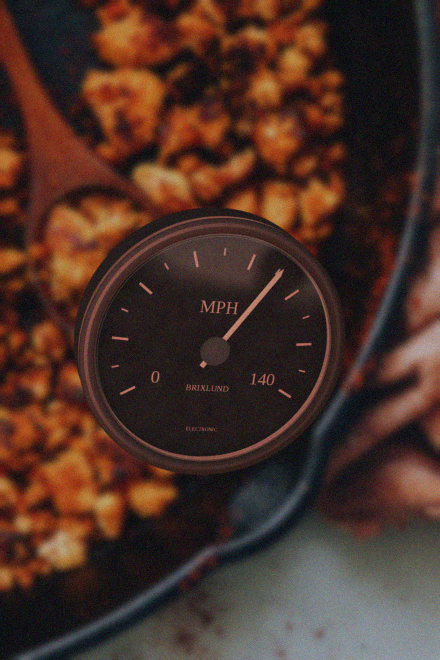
90 mph
